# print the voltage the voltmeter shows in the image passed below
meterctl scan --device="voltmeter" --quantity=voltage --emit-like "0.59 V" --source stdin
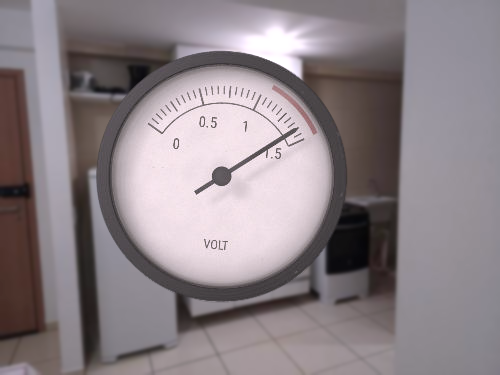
1.4 V
